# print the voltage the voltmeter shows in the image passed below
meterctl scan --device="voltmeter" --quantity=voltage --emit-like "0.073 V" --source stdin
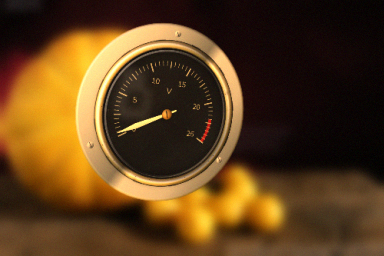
0.5 V
